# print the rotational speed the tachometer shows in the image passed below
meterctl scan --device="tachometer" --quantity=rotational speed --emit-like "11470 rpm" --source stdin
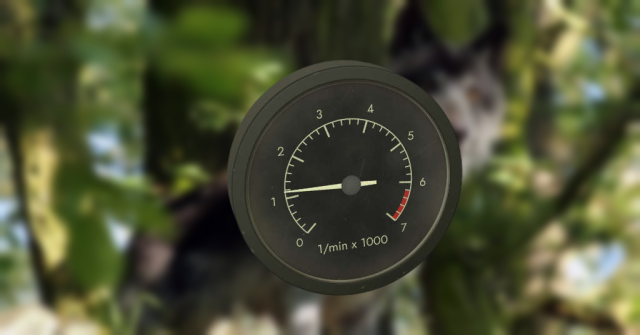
1200 rpm
